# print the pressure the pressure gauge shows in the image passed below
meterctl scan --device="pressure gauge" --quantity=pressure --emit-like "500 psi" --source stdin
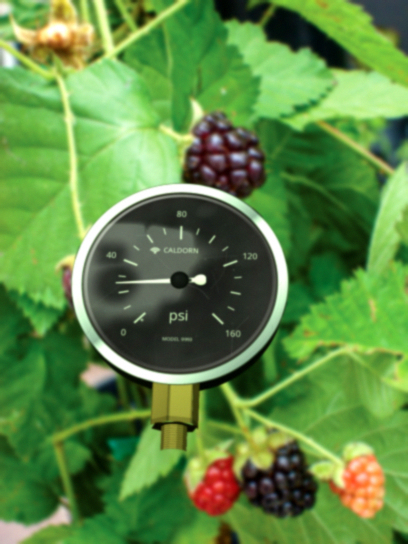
25 psi
